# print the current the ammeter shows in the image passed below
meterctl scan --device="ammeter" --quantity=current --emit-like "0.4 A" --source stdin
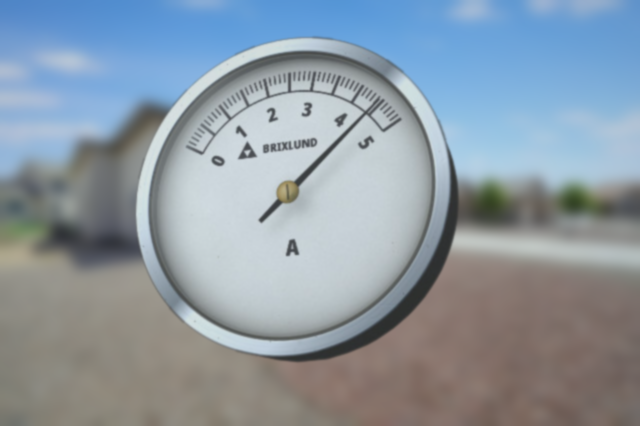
4.5 A
